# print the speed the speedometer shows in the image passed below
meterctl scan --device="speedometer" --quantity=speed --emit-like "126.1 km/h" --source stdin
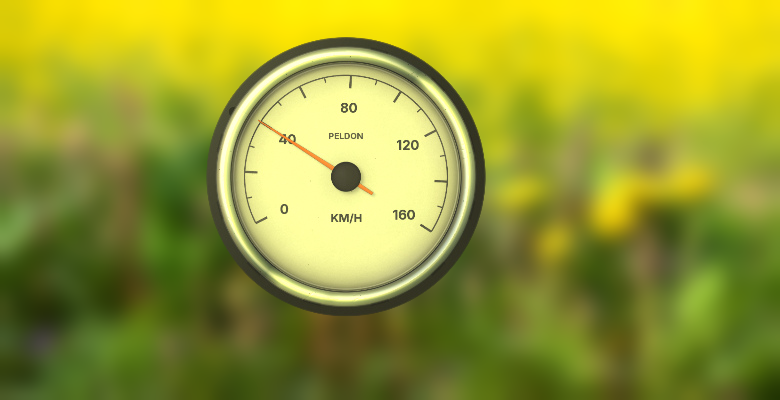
40 km/h
